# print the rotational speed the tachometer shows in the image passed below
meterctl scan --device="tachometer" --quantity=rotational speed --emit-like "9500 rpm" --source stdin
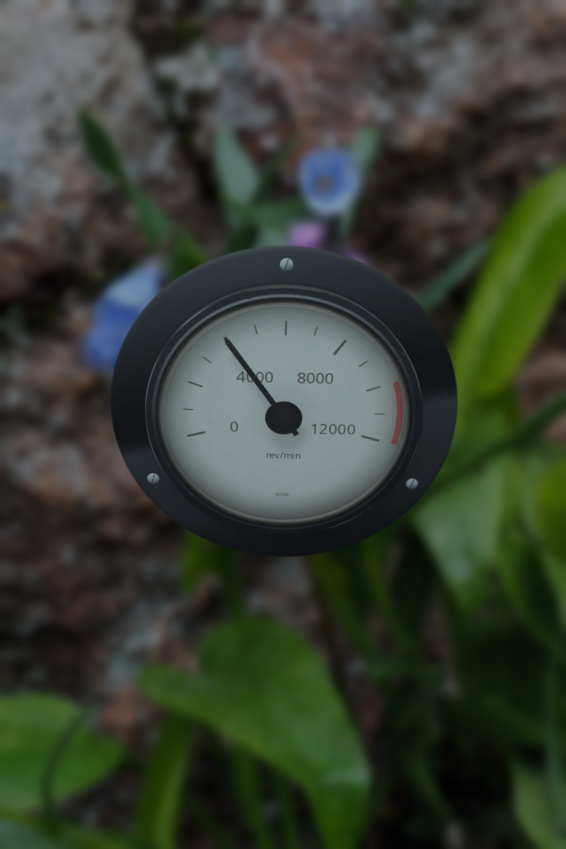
4000 rpm
